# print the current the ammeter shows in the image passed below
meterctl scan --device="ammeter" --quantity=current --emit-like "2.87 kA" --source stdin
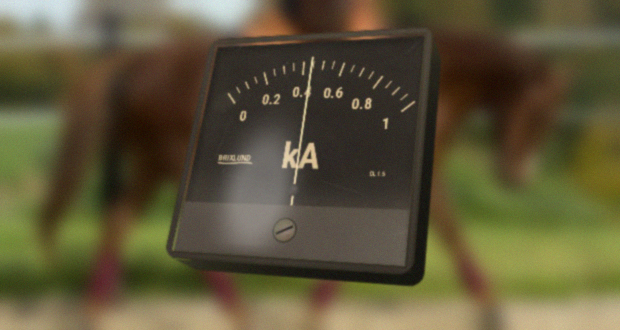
0.45 kA
